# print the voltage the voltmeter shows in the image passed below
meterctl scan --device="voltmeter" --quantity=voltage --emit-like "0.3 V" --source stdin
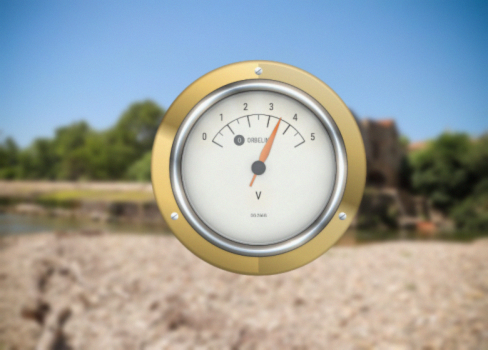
3.5 V
